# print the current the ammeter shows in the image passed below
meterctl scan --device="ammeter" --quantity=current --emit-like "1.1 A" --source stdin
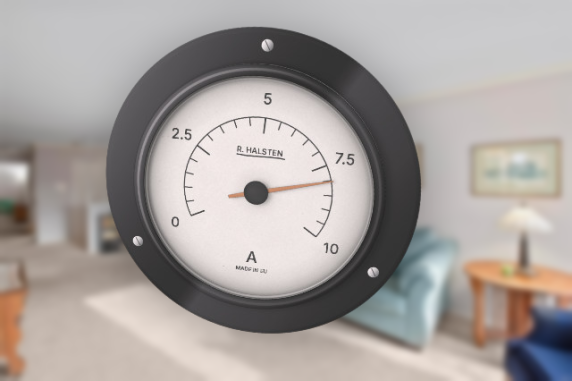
8 A
